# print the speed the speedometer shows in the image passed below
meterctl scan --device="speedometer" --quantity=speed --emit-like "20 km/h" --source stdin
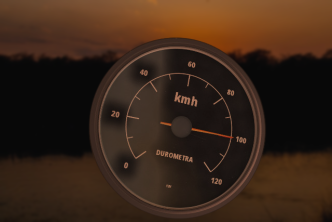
100 km/h
